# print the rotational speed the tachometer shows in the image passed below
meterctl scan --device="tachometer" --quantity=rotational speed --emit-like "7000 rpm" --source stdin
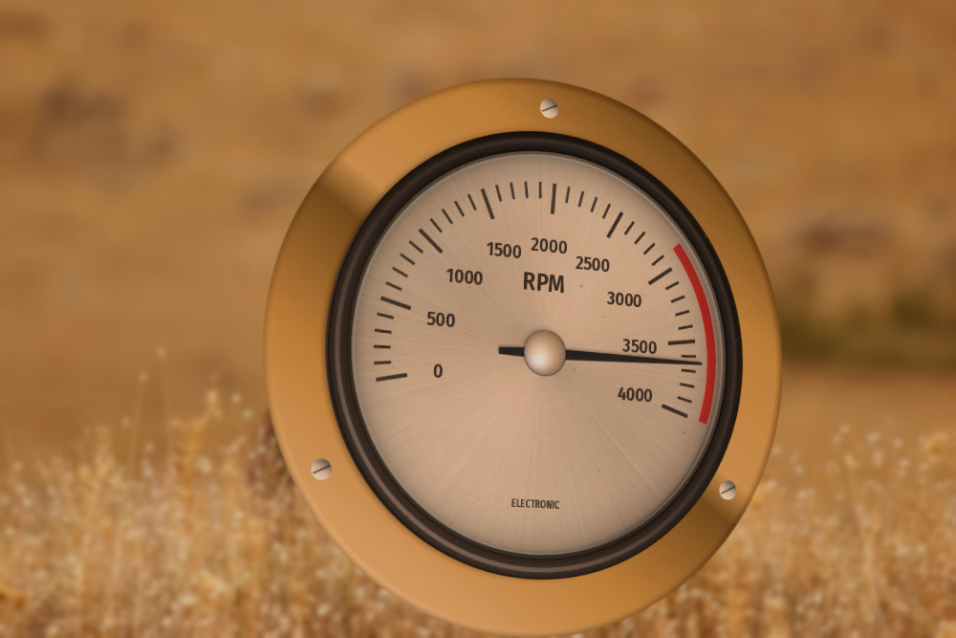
3650 rpm
